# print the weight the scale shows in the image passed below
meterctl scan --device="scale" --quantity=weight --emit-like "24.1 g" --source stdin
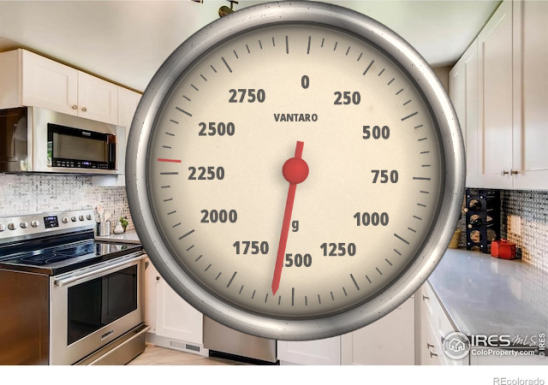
1575 g
